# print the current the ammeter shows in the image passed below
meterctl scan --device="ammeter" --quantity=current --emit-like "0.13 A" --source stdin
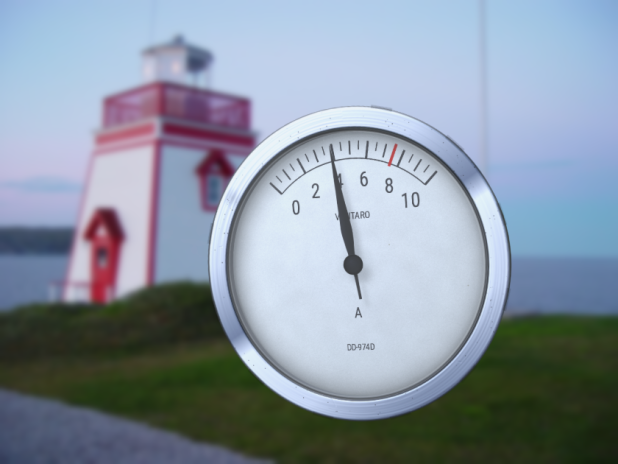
4 A
